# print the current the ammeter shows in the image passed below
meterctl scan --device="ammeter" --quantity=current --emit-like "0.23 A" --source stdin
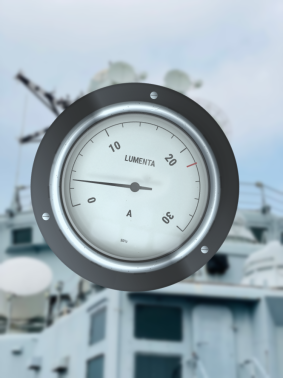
3 A
